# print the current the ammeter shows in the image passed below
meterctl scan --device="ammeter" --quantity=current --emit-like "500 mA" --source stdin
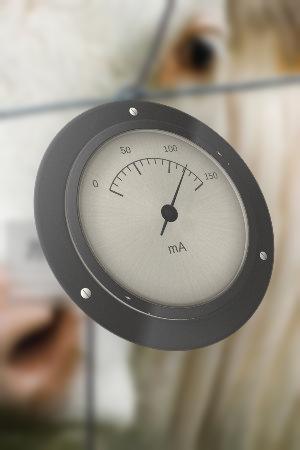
120 mA
